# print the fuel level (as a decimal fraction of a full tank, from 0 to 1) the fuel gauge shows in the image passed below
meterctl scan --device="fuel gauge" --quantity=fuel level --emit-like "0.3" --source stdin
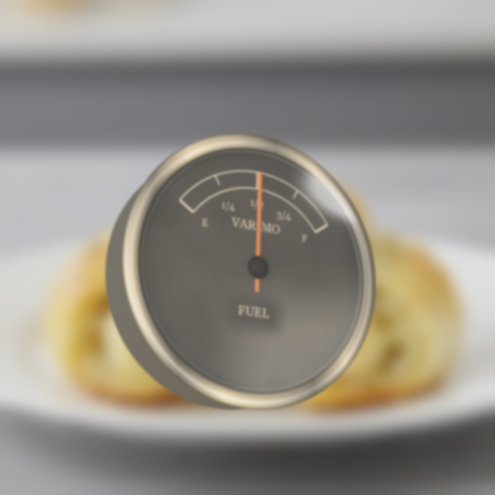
0.5
